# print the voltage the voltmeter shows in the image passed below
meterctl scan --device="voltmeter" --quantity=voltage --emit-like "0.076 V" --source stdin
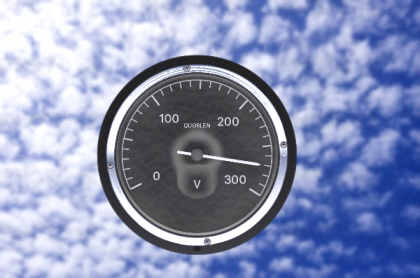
270 V
